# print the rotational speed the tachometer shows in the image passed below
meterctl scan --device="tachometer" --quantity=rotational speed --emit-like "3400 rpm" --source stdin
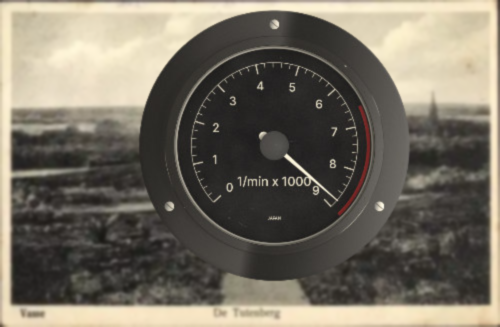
8800 rpm
